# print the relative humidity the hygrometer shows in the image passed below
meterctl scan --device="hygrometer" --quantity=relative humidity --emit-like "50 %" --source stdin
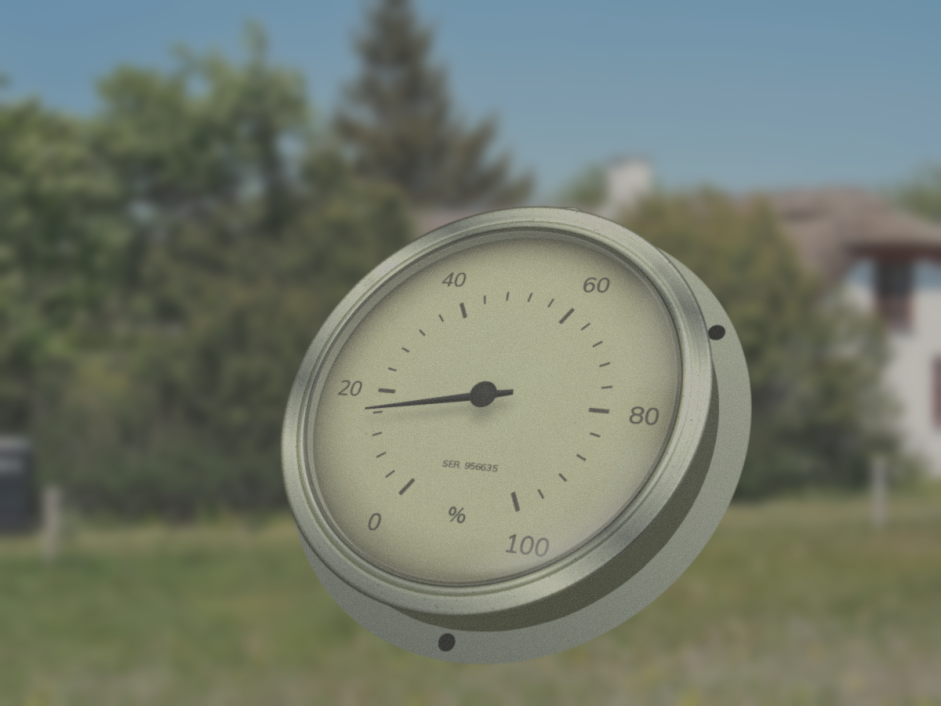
16 %
